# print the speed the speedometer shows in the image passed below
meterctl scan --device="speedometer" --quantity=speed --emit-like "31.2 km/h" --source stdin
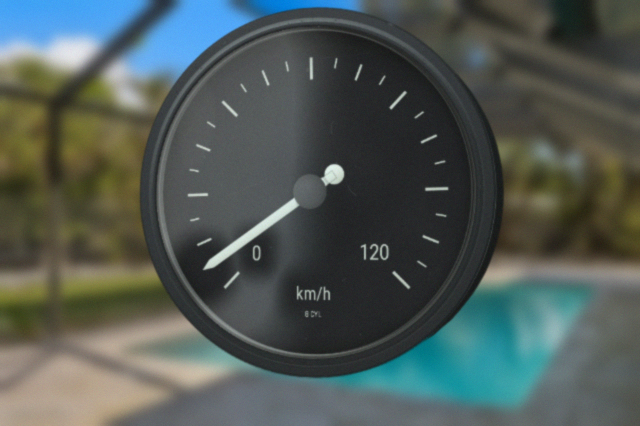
5 km/h
